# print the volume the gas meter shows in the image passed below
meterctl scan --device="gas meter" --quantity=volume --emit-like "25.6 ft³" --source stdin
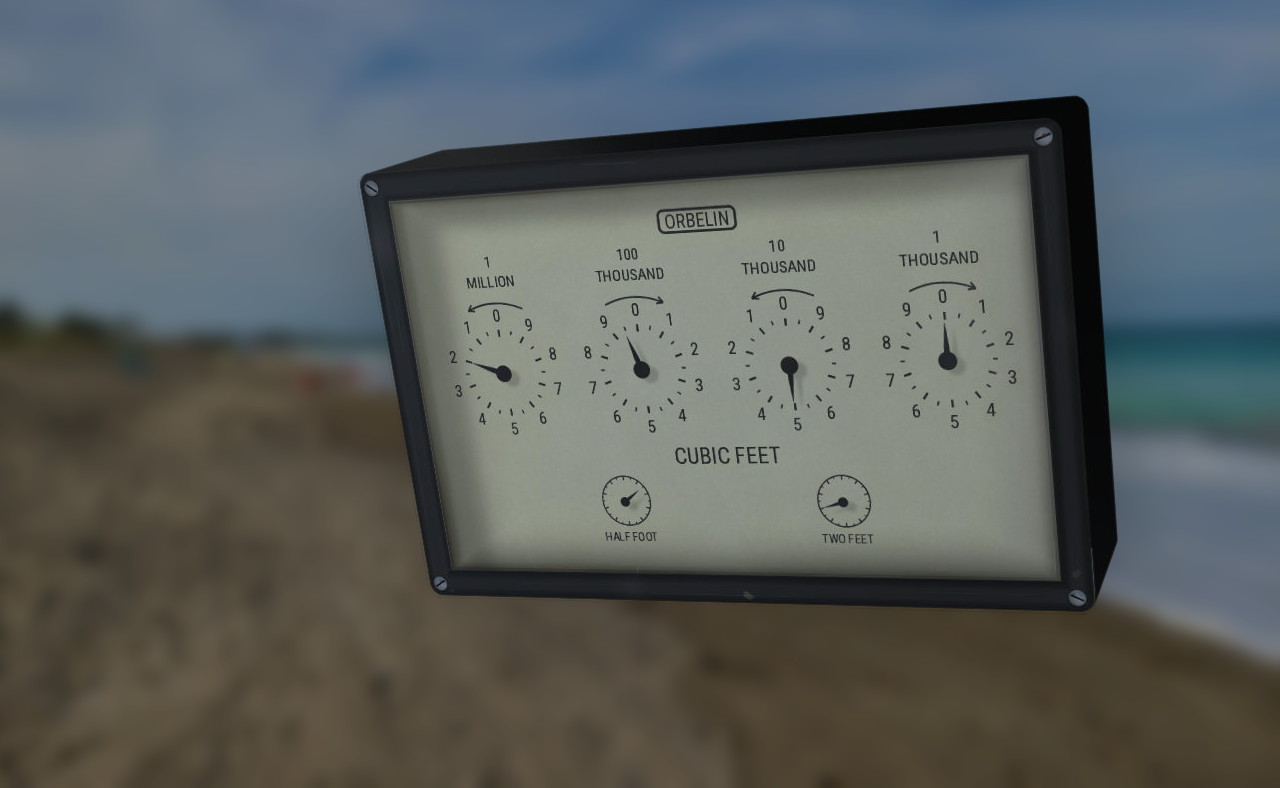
195000 ft³
